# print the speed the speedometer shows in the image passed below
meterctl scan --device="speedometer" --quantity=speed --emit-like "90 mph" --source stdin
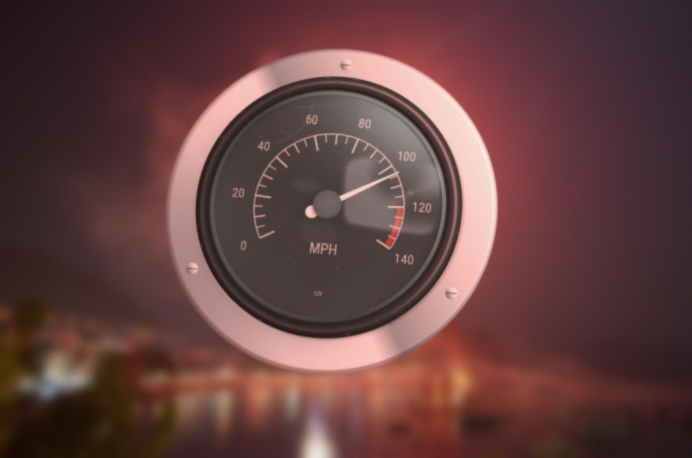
105 mph
